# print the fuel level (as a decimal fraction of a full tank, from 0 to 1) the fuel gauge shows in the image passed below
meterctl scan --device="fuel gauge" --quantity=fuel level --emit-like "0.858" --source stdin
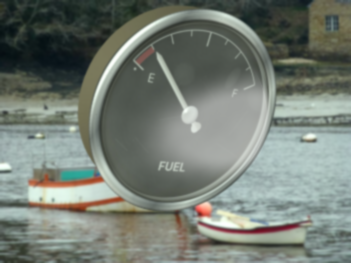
0.125
